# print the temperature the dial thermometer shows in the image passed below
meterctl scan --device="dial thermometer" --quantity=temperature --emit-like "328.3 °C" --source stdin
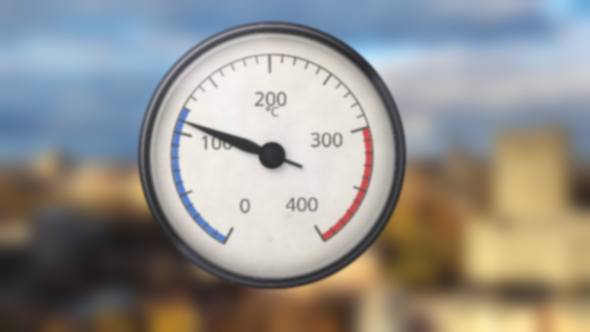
110 °C
